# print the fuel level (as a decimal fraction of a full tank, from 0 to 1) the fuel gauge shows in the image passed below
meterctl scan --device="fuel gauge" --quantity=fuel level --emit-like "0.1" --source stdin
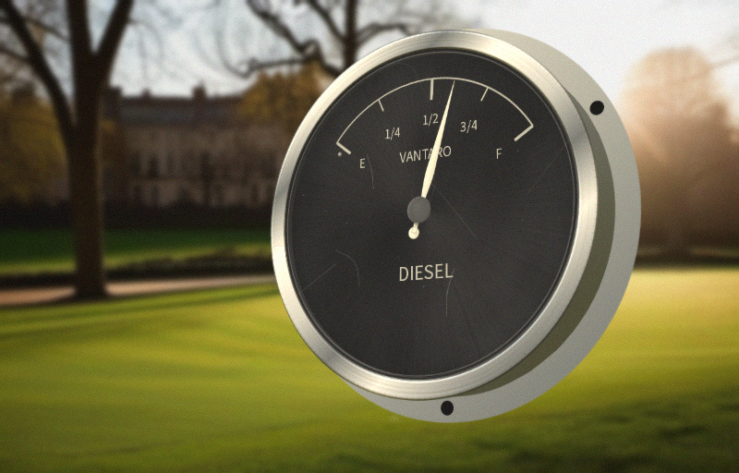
0.625
